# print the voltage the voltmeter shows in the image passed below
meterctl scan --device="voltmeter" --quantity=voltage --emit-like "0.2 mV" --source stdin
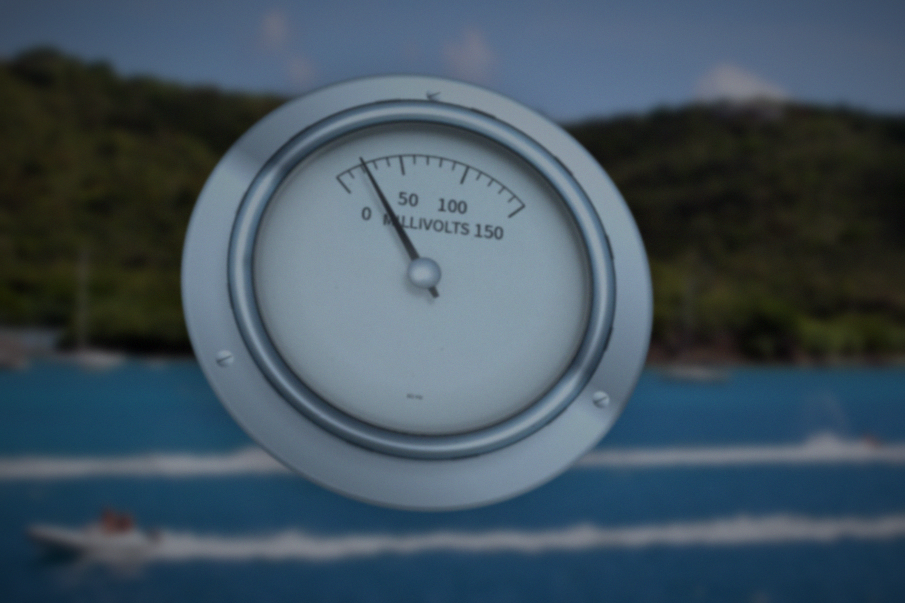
20 mV
